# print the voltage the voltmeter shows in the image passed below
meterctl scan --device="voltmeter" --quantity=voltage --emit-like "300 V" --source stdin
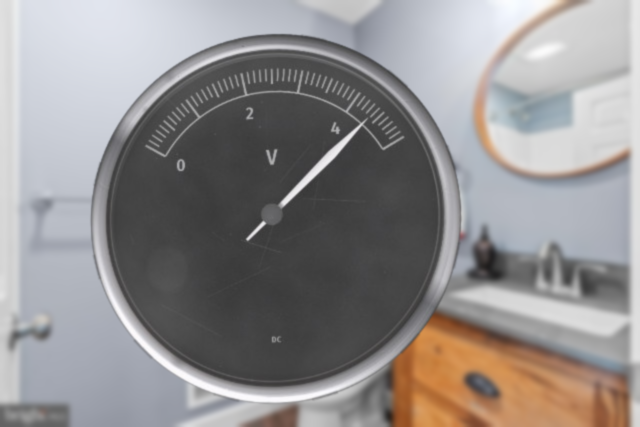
4.4 V
